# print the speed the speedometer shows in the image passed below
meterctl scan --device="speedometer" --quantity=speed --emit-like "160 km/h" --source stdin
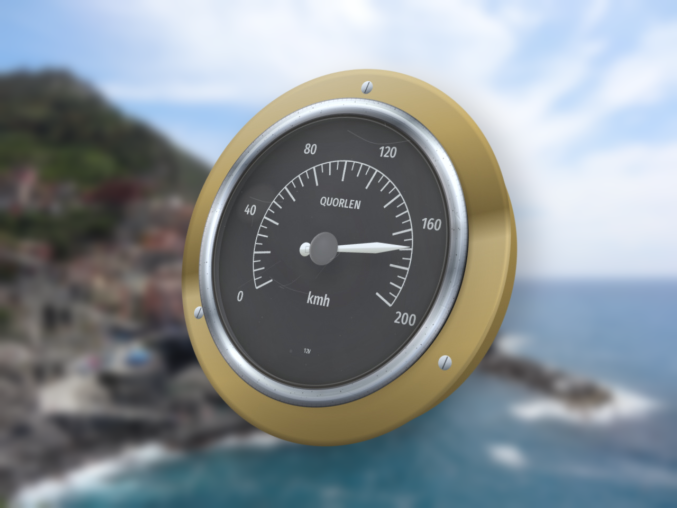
170 km/h
